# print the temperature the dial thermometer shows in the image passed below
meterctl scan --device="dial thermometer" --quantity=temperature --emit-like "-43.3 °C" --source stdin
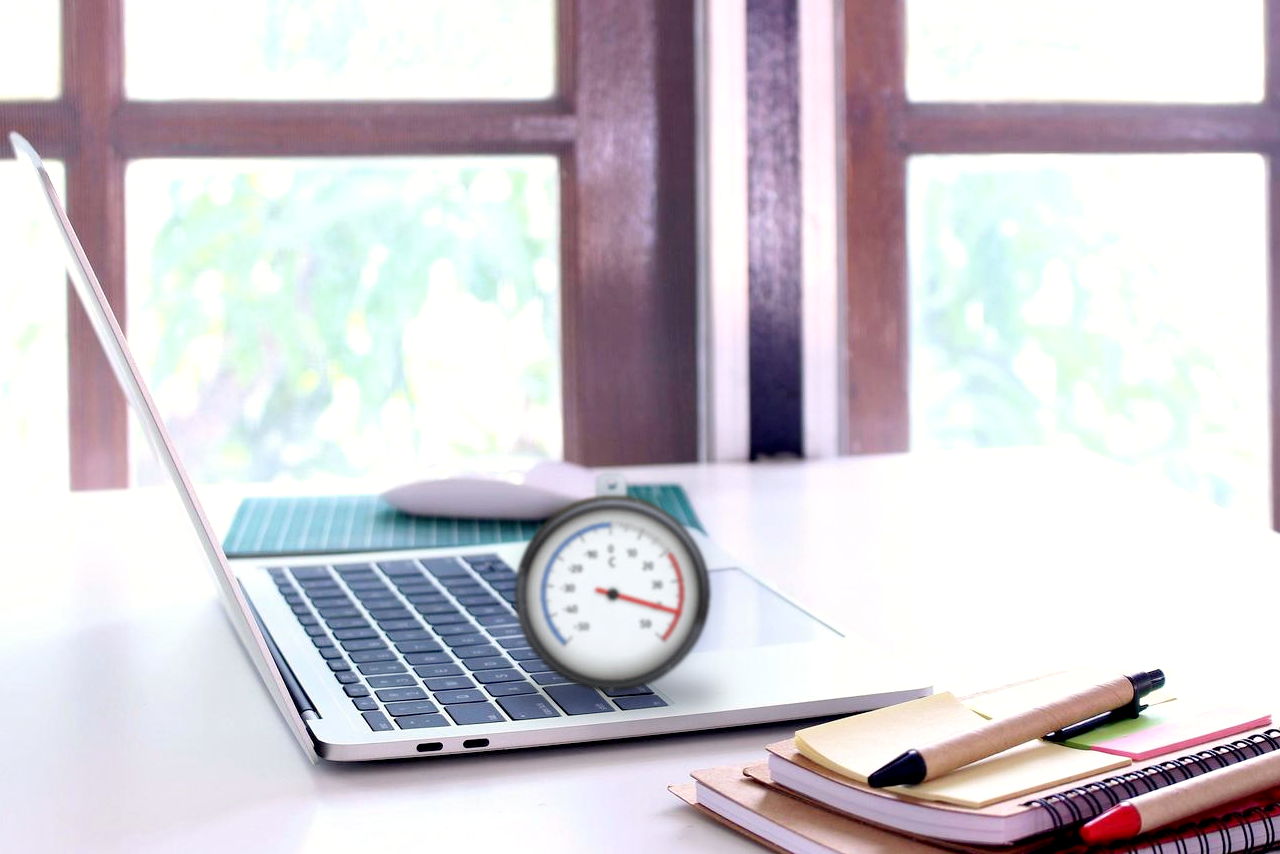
40 °C
